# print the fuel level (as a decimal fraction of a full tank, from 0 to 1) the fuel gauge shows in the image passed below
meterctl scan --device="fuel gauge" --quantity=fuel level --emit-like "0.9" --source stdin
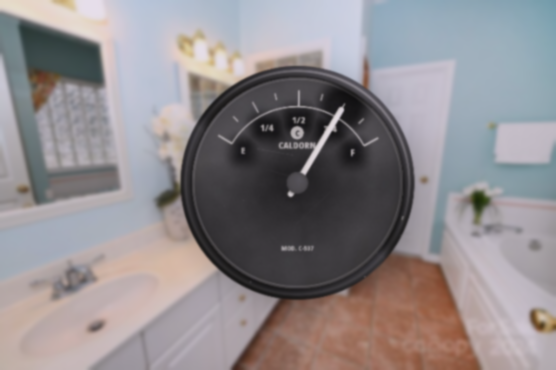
0.75
